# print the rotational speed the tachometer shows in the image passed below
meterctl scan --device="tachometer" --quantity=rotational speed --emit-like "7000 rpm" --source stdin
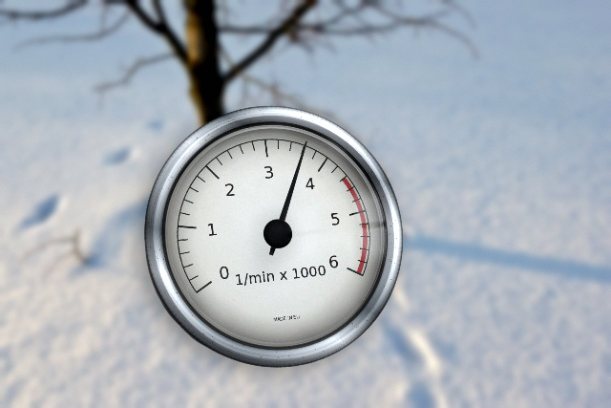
3600 rpm
